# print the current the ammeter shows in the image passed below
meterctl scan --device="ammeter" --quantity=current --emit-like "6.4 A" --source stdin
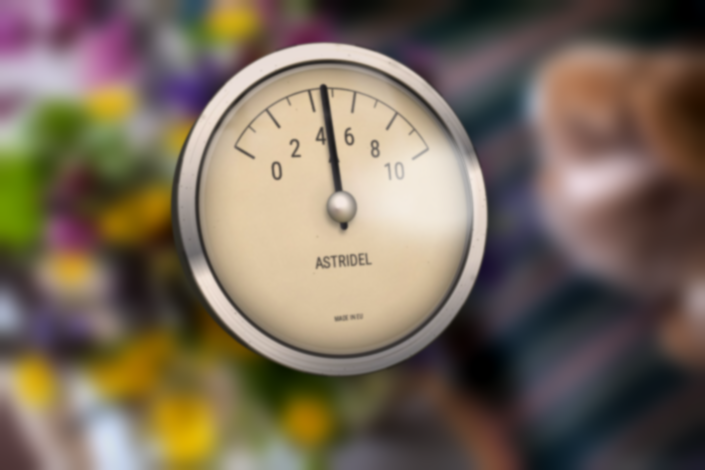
4.5 A
